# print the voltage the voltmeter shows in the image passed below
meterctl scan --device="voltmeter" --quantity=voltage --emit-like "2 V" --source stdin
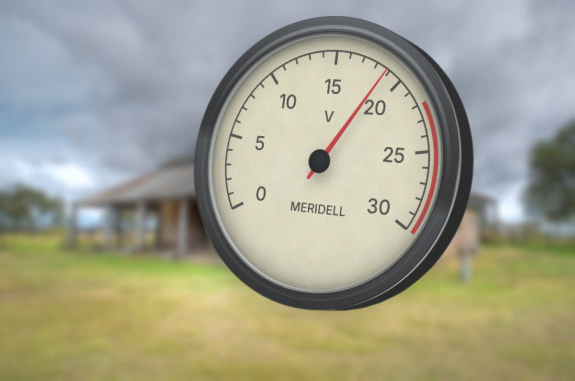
19 V
